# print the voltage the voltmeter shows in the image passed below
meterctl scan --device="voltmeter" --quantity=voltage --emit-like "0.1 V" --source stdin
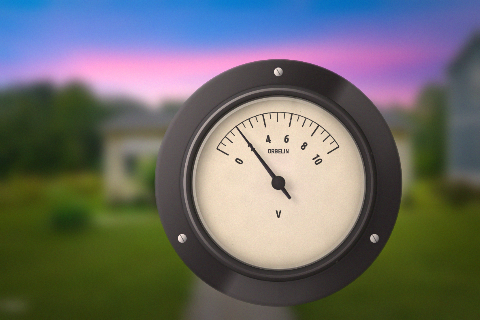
2 V
